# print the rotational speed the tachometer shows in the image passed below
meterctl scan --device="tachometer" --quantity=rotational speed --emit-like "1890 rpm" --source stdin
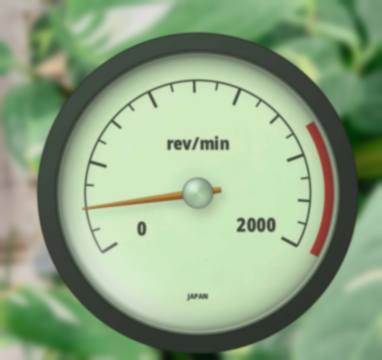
200 rpm
